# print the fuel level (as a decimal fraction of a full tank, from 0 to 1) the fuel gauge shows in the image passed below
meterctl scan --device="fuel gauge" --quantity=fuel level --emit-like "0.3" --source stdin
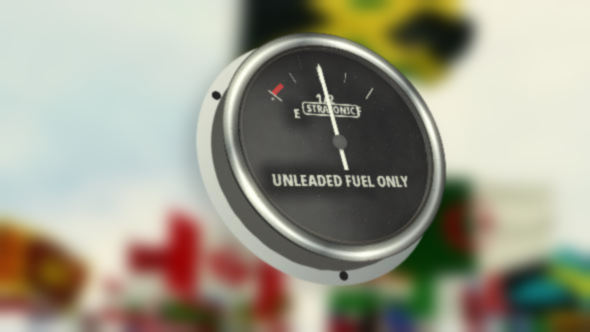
0.5
